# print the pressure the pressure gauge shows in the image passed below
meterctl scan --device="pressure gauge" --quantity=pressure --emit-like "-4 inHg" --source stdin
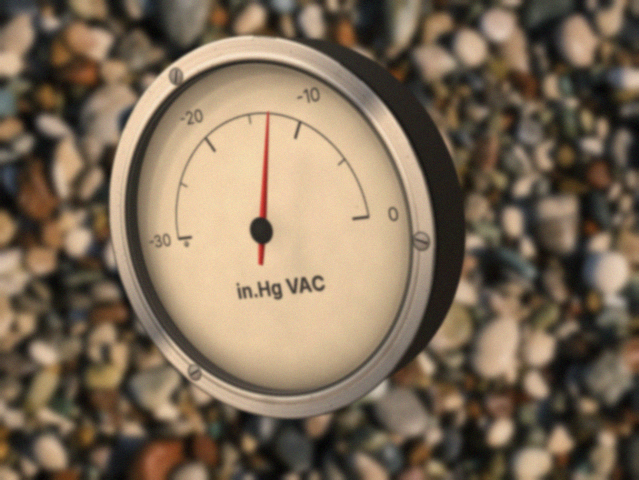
-12.5 inHg
